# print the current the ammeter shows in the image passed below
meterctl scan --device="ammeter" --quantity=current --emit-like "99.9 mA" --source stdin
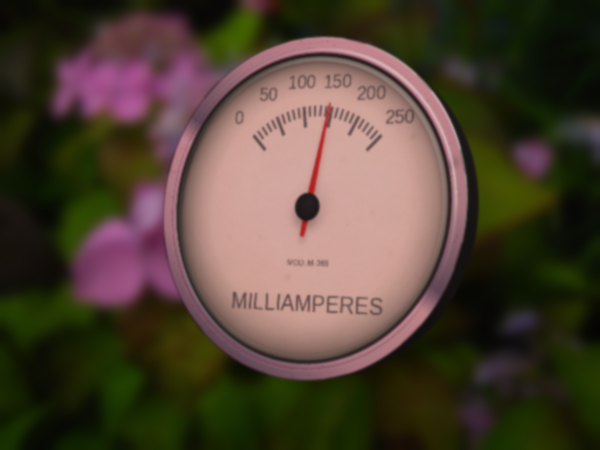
150 mA
